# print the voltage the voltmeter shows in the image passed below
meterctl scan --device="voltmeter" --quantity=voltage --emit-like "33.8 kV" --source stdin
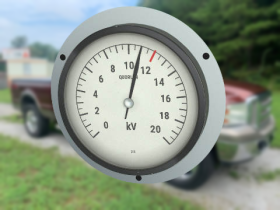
11 kV
